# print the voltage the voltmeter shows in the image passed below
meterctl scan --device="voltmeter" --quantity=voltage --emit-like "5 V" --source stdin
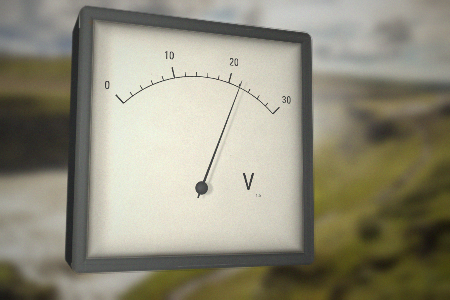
22 V
